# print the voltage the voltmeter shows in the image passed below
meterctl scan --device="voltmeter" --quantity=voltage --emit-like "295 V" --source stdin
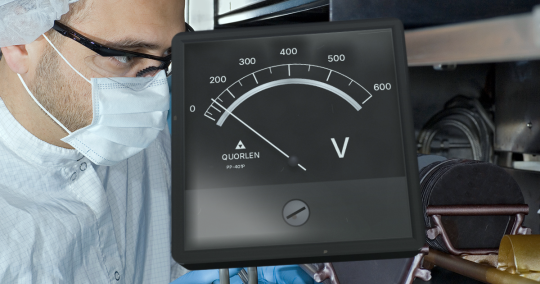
125 V
